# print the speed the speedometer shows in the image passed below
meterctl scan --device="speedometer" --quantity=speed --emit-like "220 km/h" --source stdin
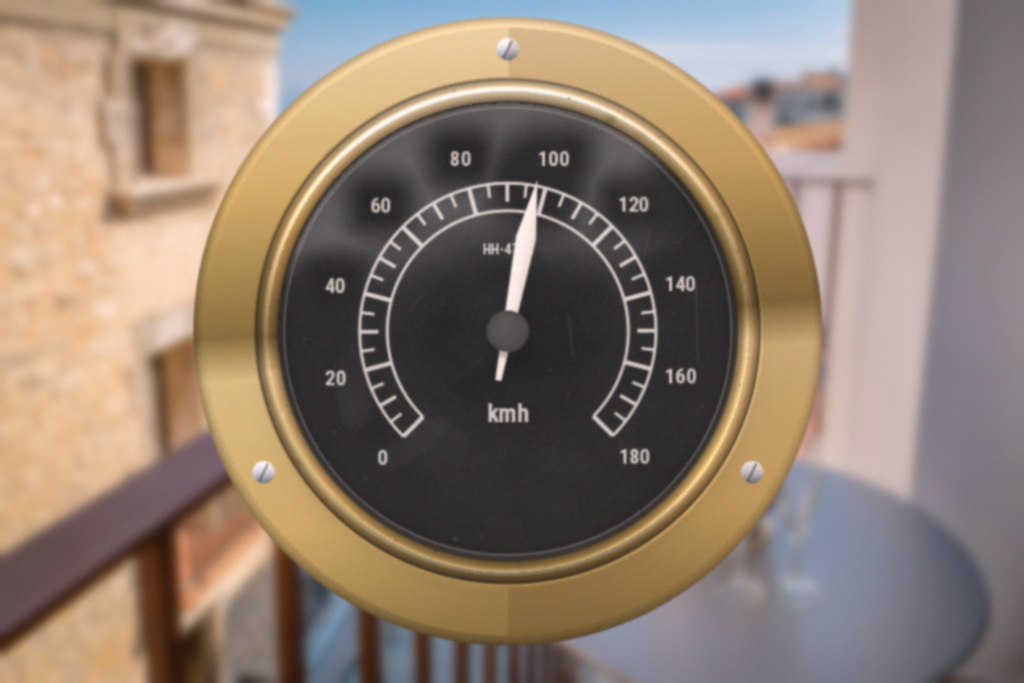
97.5 km/h
